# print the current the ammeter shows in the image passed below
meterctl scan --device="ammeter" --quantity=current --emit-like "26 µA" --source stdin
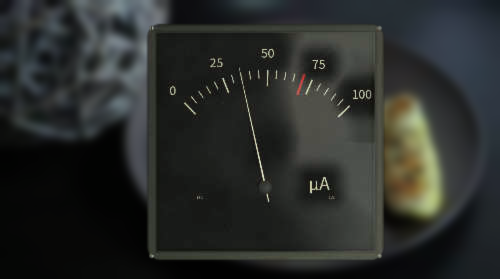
35 µA
